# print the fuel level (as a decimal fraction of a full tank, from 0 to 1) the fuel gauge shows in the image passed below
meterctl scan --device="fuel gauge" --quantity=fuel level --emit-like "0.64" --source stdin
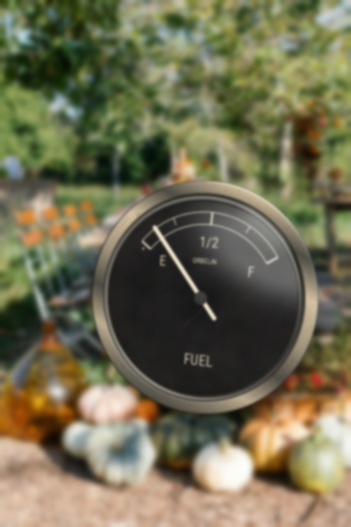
0.125
